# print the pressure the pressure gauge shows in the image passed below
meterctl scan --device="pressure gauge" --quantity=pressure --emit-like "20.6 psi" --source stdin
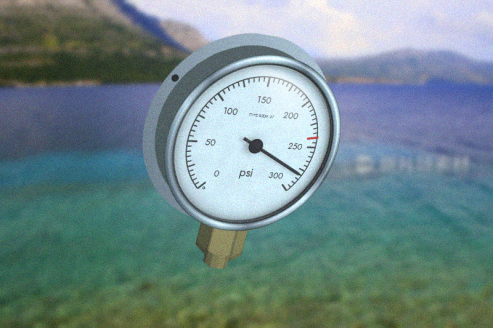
280 psi
